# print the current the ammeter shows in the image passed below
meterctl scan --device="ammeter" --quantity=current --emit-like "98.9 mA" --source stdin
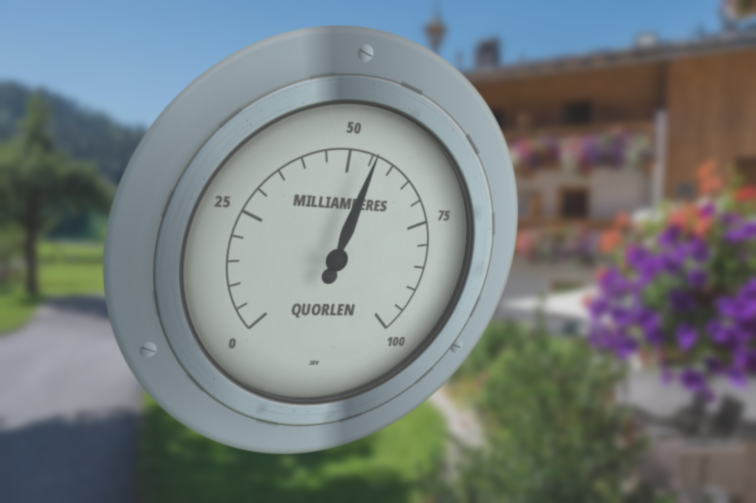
55 mA
